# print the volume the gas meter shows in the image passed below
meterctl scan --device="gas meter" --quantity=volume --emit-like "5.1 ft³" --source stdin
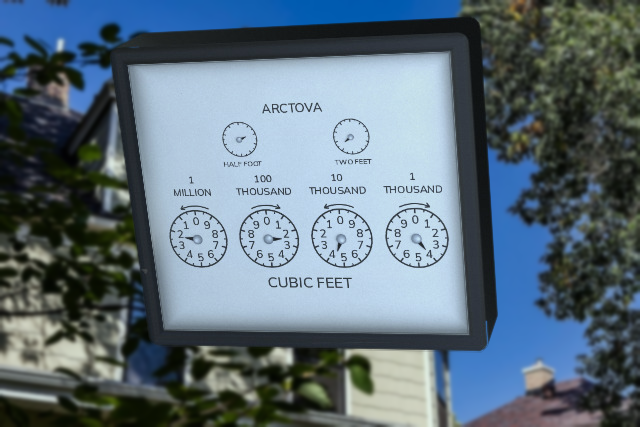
224400 ft³
